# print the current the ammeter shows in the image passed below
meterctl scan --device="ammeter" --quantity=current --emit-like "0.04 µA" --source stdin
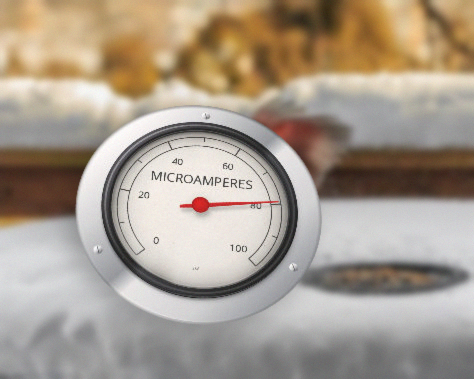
80 µA
